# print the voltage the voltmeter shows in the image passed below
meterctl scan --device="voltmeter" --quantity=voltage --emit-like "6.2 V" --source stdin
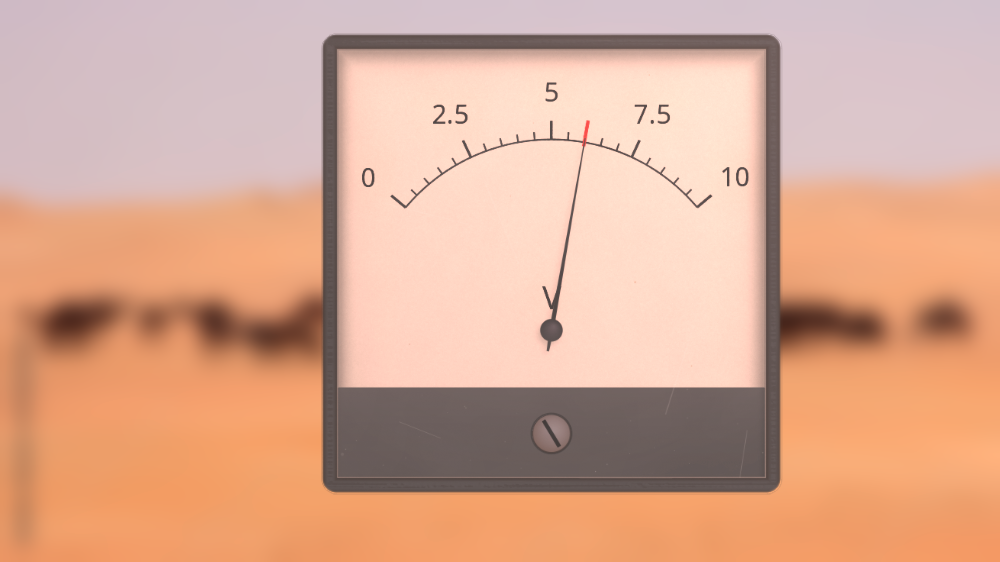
6 V
